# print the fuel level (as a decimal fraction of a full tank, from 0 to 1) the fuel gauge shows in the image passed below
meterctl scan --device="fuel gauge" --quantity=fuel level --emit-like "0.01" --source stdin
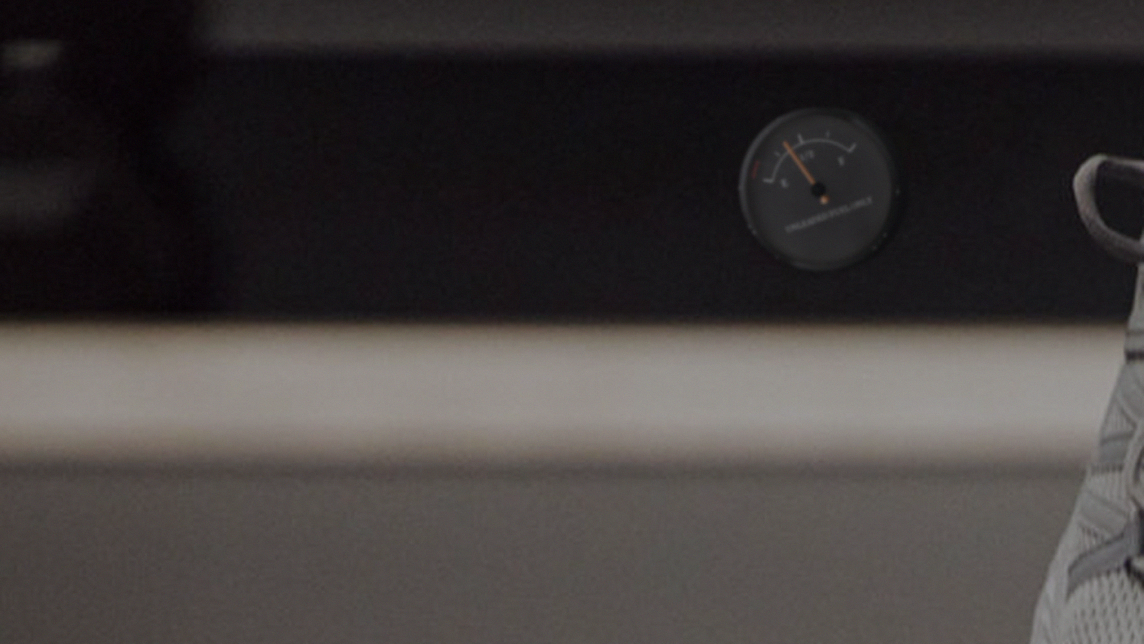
0.375
